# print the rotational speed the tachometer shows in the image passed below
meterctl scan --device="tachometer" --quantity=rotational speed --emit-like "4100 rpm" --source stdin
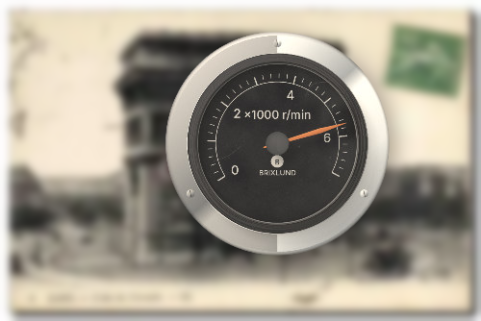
5700 rpm
